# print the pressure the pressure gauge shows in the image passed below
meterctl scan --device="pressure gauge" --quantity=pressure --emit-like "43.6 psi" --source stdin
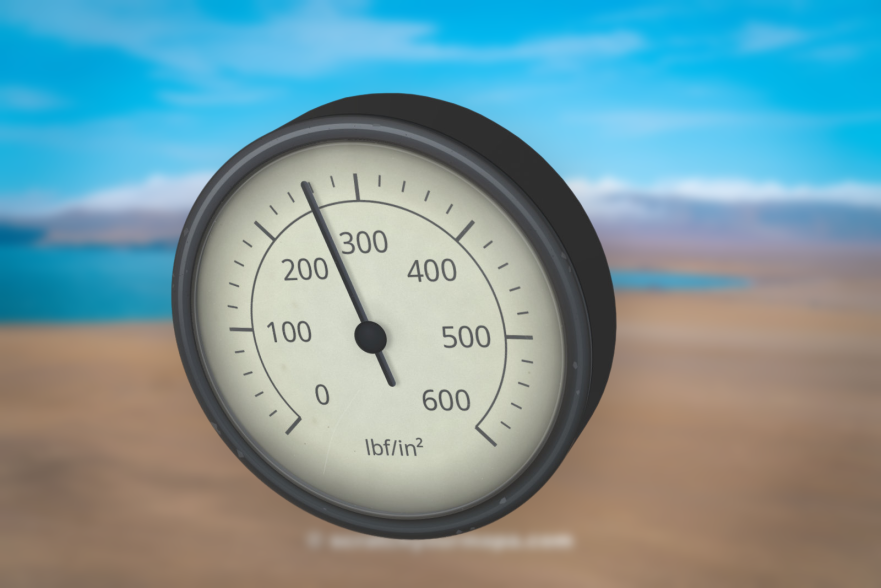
260 psi
